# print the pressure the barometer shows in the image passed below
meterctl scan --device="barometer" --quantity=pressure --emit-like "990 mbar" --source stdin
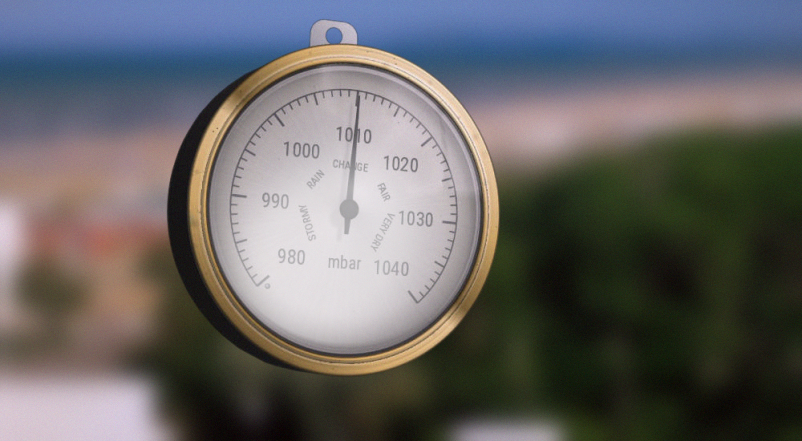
1010 mbar
